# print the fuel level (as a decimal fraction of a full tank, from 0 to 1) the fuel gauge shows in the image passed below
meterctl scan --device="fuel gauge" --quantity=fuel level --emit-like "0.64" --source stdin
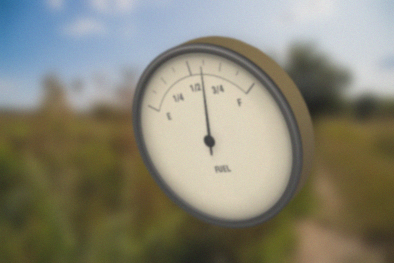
0.625
